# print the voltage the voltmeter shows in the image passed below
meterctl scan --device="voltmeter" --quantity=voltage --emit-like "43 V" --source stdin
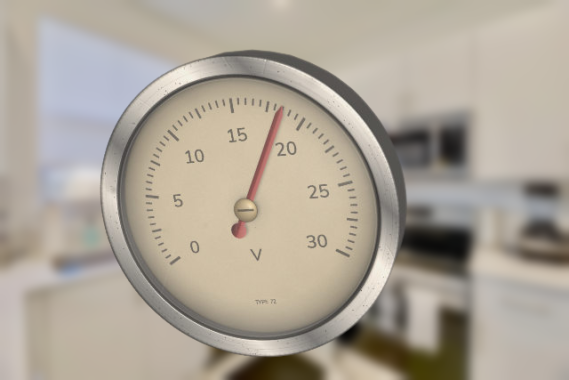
18.5 V
